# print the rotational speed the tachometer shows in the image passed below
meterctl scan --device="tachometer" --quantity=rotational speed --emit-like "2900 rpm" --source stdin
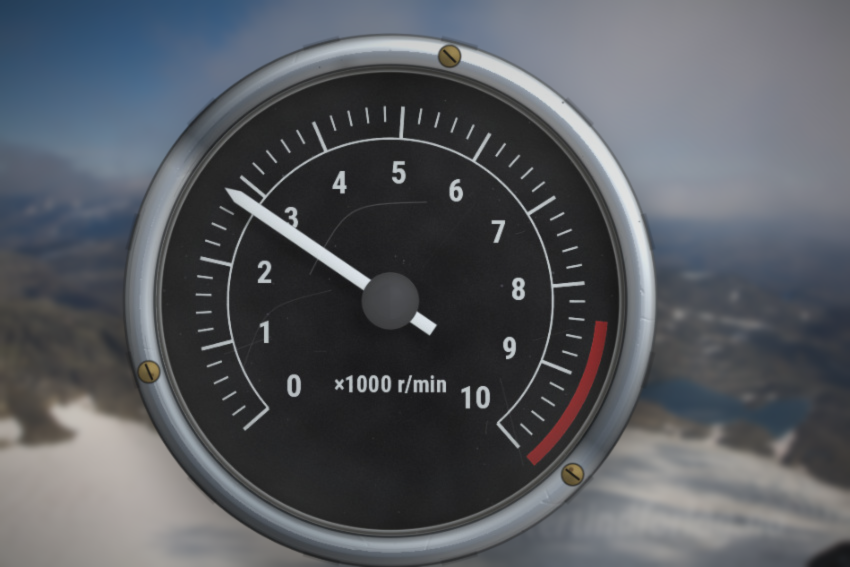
2800 rpm
